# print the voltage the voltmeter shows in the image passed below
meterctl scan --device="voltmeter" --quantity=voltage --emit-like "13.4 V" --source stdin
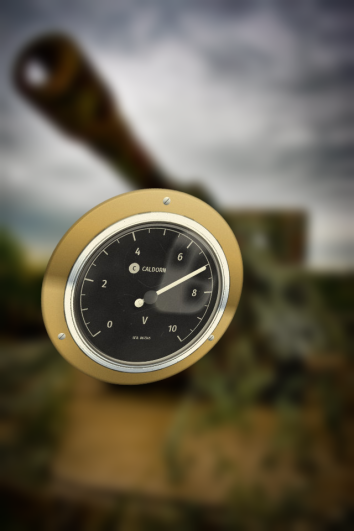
7 V
